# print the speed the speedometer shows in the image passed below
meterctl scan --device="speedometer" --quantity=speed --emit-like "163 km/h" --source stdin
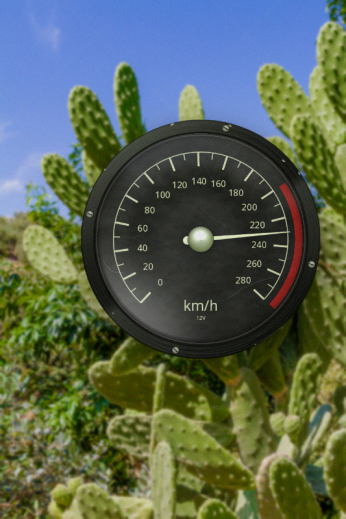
230 km/h
